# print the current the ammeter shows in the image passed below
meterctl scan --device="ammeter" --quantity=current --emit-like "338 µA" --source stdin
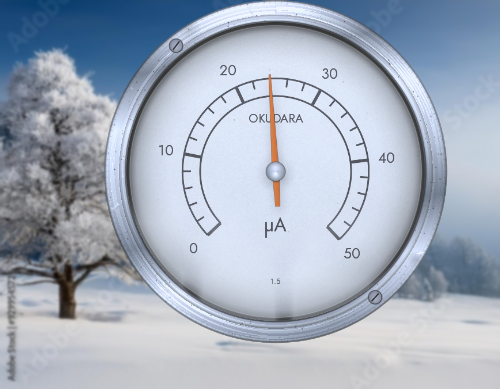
24 µA
